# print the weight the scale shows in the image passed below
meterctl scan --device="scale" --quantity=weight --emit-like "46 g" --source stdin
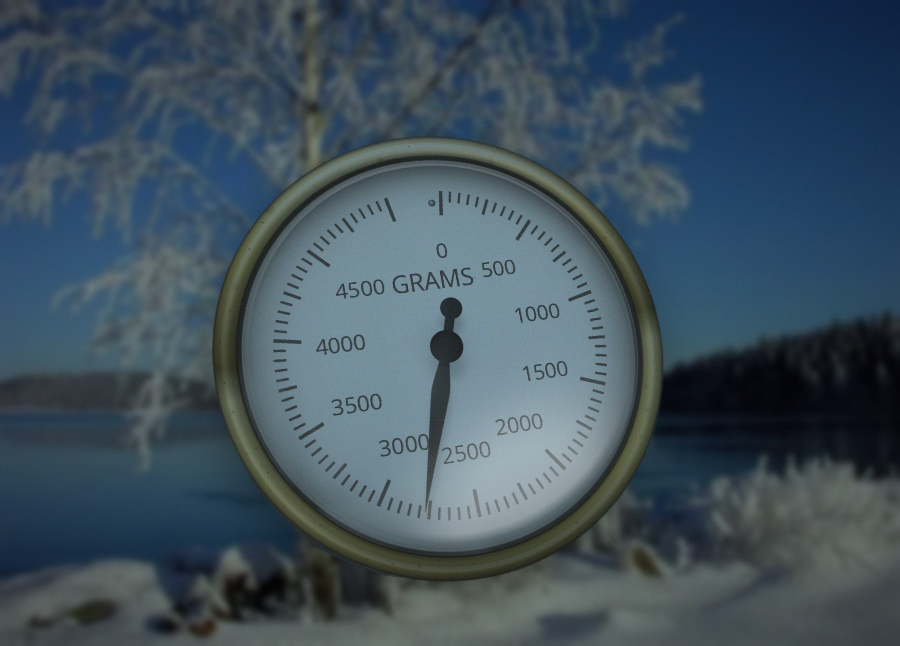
2775 g
